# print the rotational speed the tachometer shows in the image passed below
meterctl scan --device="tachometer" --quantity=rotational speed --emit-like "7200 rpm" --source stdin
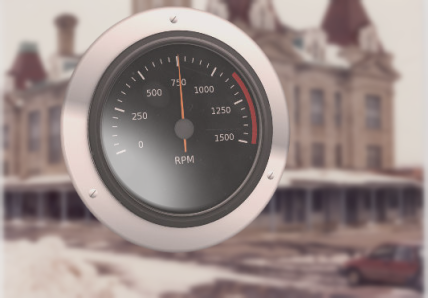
750 rpm
